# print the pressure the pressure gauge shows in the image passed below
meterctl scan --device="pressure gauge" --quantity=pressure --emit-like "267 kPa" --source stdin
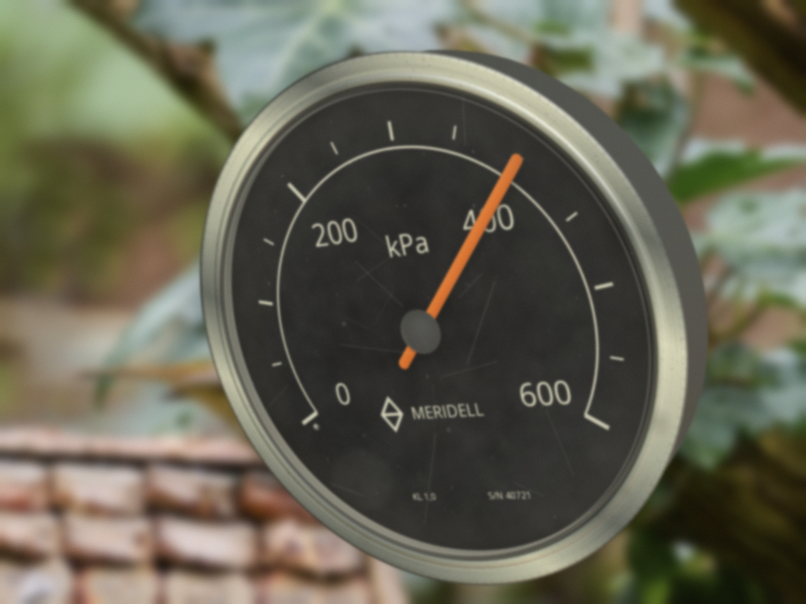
400 kPa
